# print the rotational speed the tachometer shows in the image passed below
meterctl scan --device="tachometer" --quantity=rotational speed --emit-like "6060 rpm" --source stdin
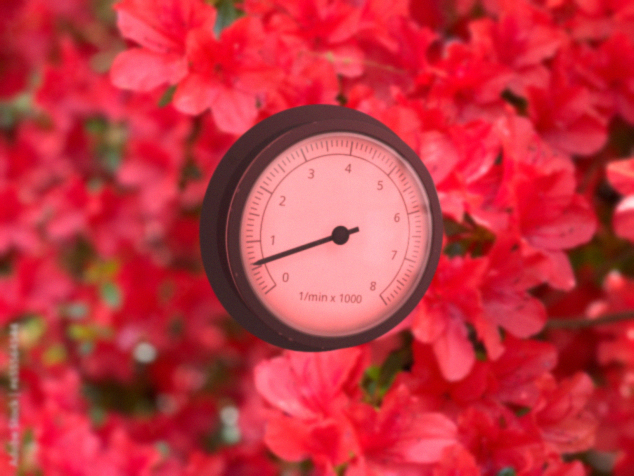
600 rpm
